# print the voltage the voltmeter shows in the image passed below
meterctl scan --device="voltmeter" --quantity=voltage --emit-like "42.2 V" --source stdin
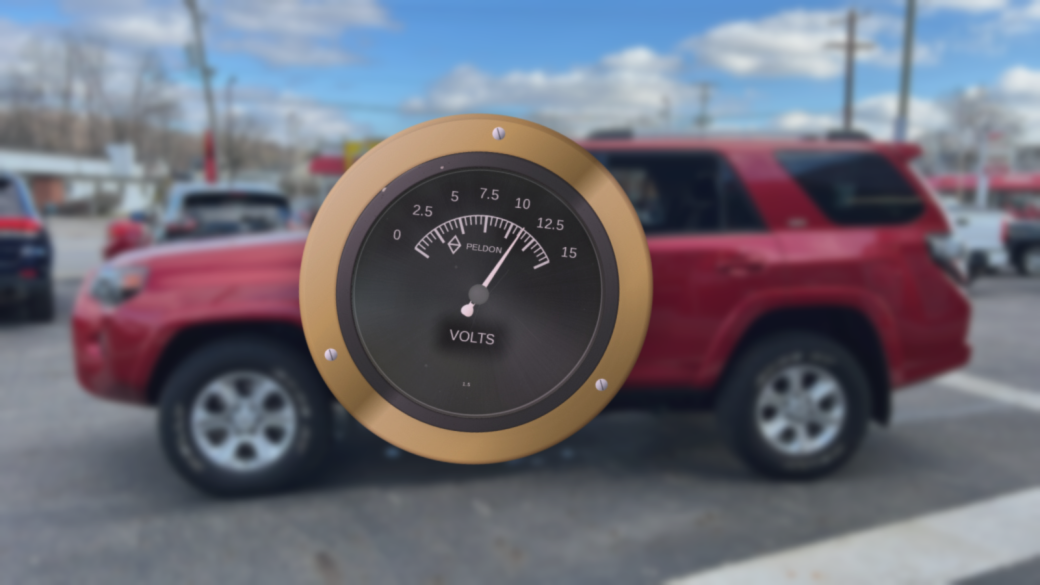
11 V
